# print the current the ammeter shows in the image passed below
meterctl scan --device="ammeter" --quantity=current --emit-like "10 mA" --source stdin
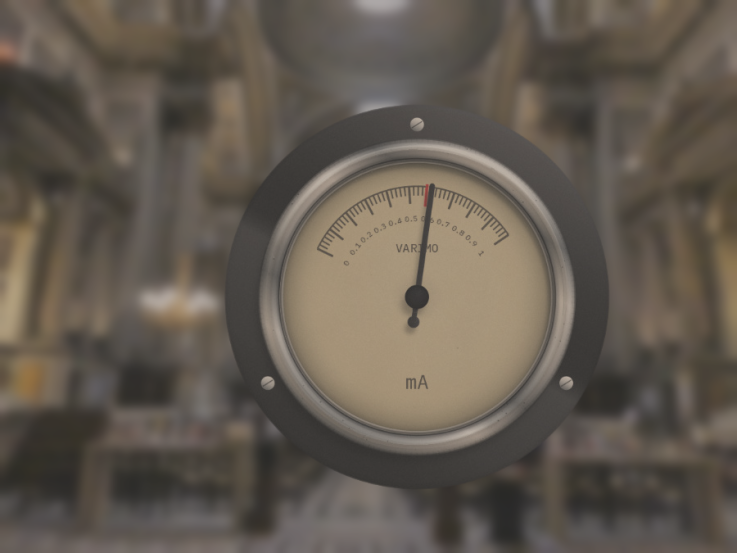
0.6 mA
